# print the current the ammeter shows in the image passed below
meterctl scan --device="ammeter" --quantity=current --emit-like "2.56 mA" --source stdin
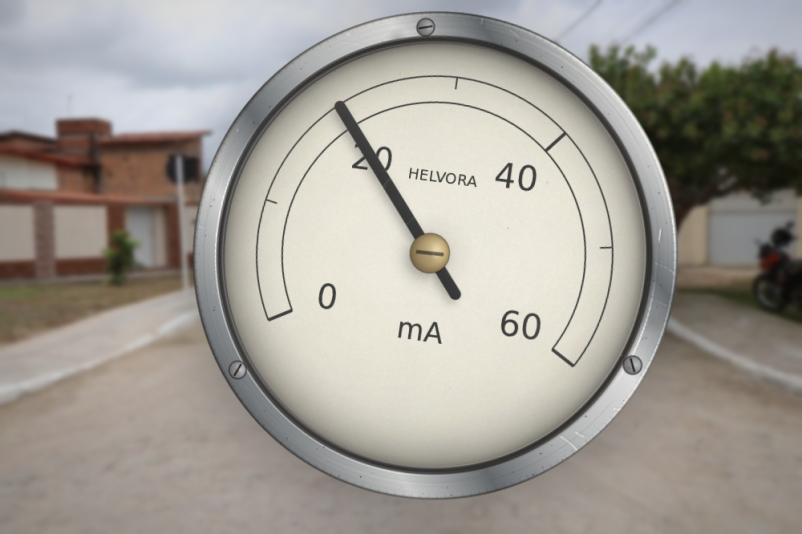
20 mA
